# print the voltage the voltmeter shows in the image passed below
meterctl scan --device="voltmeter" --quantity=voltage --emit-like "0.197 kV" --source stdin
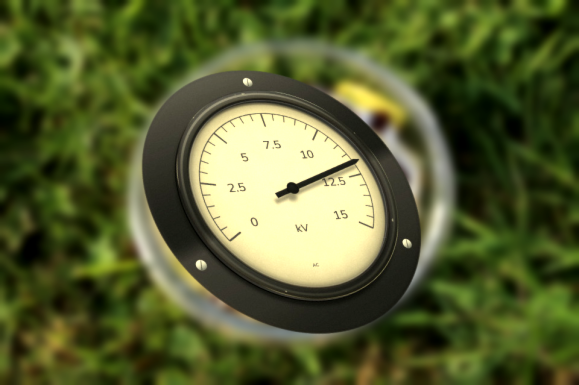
12 kV
